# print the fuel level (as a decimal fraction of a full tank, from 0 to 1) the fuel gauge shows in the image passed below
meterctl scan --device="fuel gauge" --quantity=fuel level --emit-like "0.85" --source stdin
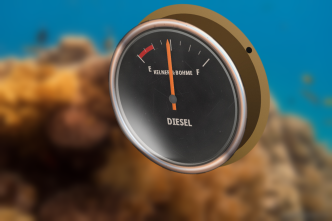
0.5
